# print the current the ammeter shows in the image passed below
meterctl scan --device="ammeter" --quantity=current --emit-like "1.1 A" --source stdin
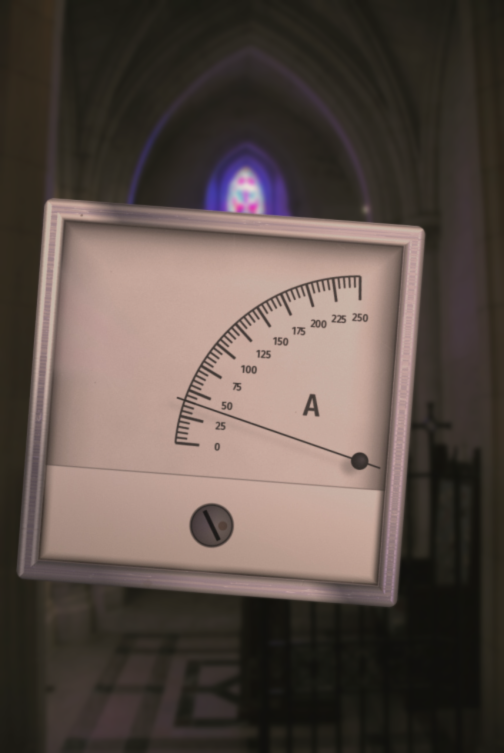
40 A
